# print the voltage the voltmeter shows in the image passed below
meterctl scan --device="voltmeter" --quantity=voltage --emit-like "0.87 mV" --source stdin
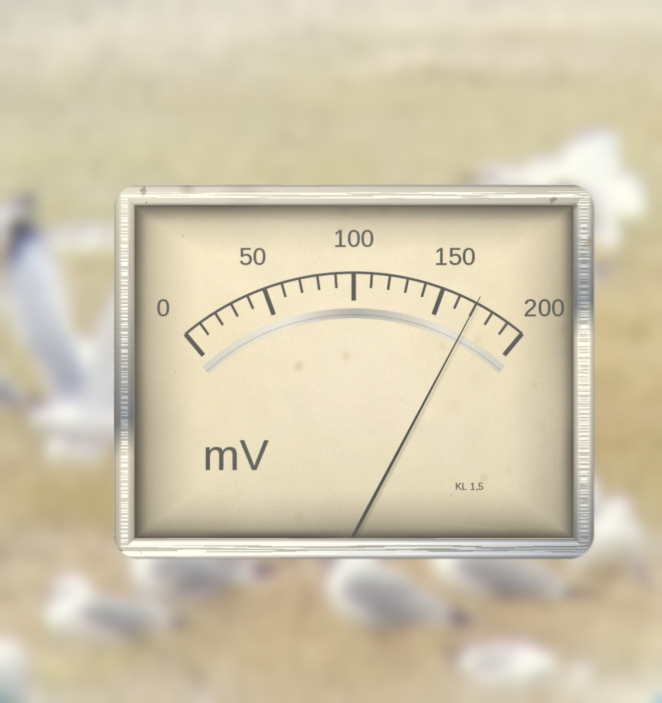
170 mV
